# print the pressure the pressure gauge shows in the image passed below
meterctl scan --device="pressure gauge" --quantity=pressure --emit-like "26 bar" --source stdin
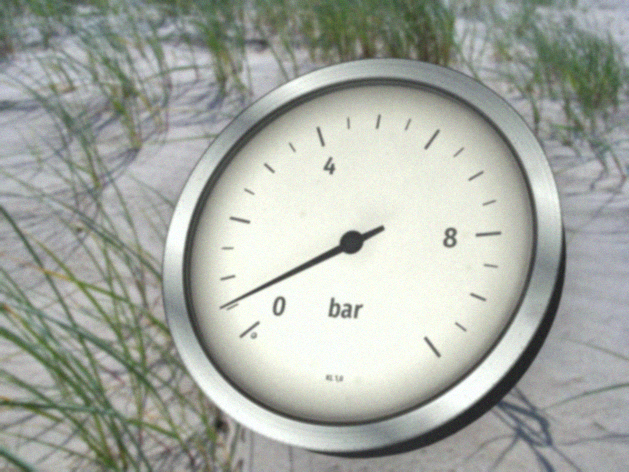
0.5 bar
